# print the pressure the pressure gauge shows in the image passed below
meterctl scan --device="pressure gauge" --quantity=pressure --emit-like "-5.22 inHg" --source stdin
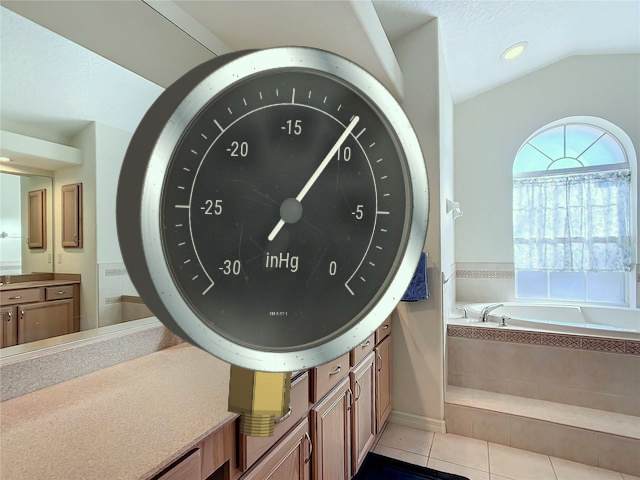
-11 inHg
